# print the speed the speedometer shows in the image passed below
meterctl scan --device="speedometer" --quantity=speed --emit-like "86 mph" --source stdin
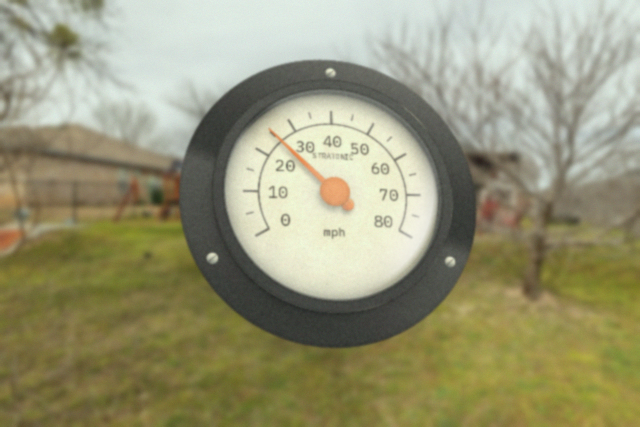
25 mph
